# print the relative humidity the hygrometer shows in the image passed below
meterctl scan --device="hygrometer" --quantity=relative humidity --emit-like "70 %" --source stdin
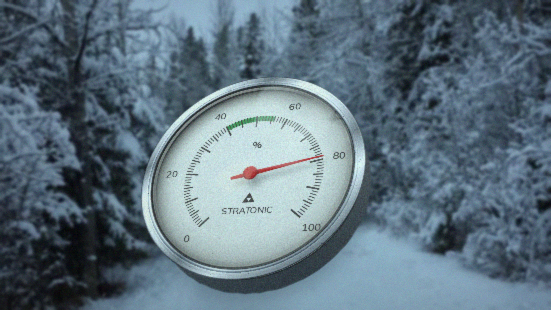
80 %
